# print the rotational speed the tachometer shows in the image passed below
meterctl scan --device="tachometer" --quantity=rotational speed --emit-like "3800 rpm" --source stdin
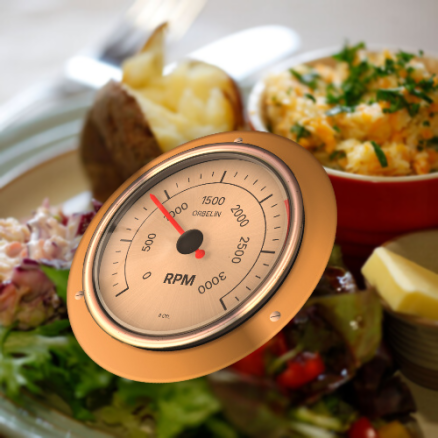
900 rpm
